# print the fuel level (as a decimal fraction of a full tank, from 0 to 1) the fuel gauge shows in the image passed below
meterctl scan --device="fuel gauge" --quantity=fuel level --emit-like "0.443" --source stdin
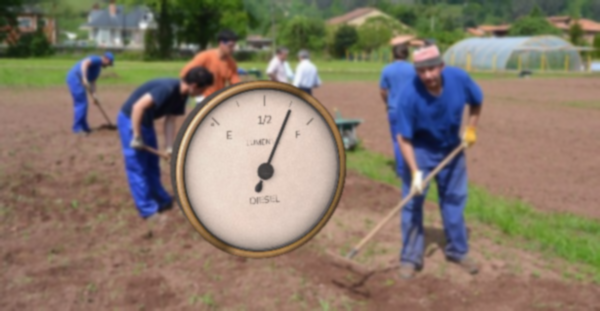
0.75
